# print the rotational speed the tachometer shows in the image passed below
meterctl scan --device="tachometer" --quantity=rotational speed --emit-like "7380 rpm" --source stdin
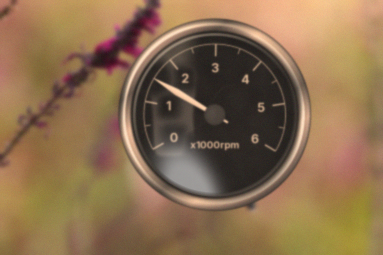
1500 rpm
